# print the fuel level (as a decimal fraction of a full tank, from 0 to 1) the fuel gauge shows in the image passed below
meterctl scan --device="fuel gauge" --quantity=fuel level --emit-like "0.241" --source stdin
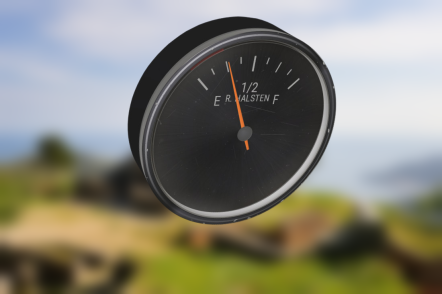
0.25
